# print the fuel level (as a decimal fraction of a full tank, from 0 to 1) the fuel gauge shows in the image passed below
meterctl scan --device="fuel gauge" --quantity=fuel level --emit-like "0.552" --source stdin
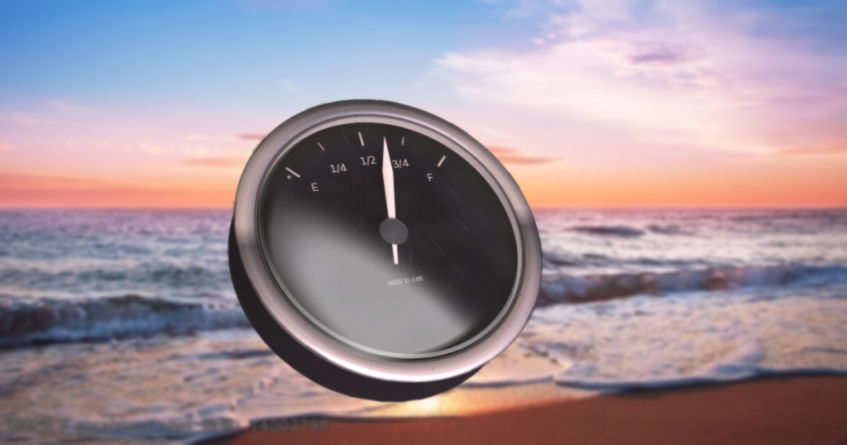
0.625
